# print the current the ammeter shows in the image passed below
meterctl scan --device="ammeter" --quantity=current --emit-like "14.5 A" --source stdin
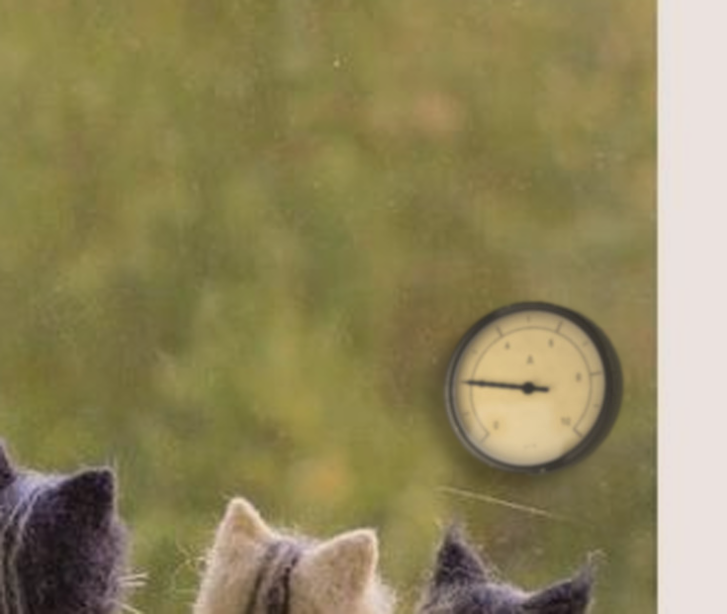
2 A
